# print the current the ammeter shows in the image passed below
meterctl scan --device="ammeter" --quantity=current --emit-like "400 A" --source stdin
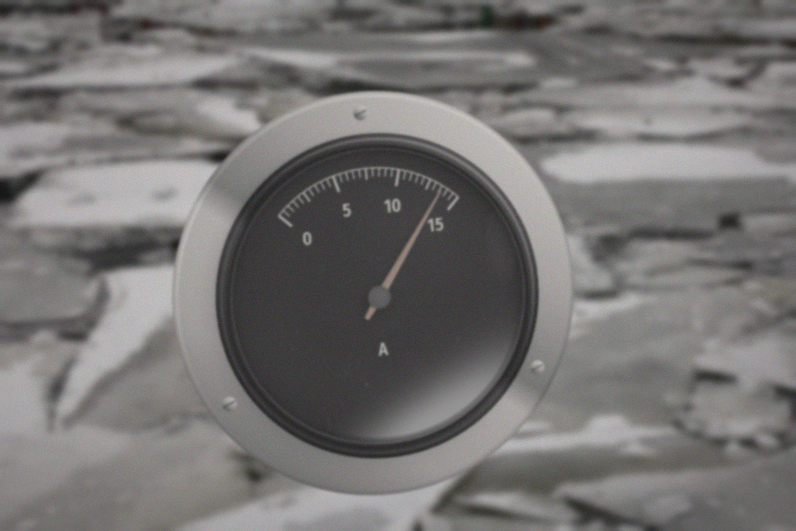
13.5 A
